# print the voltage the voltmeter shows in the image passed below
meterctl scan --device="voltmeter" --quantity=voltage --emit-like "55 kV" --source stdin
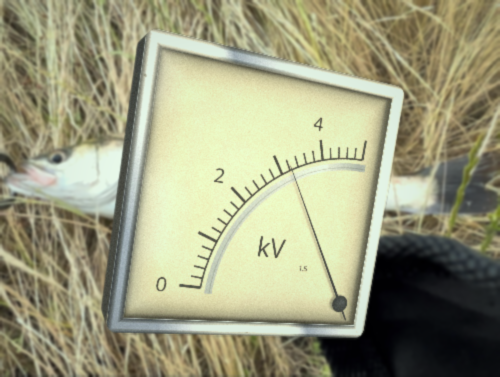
3.2 kV
